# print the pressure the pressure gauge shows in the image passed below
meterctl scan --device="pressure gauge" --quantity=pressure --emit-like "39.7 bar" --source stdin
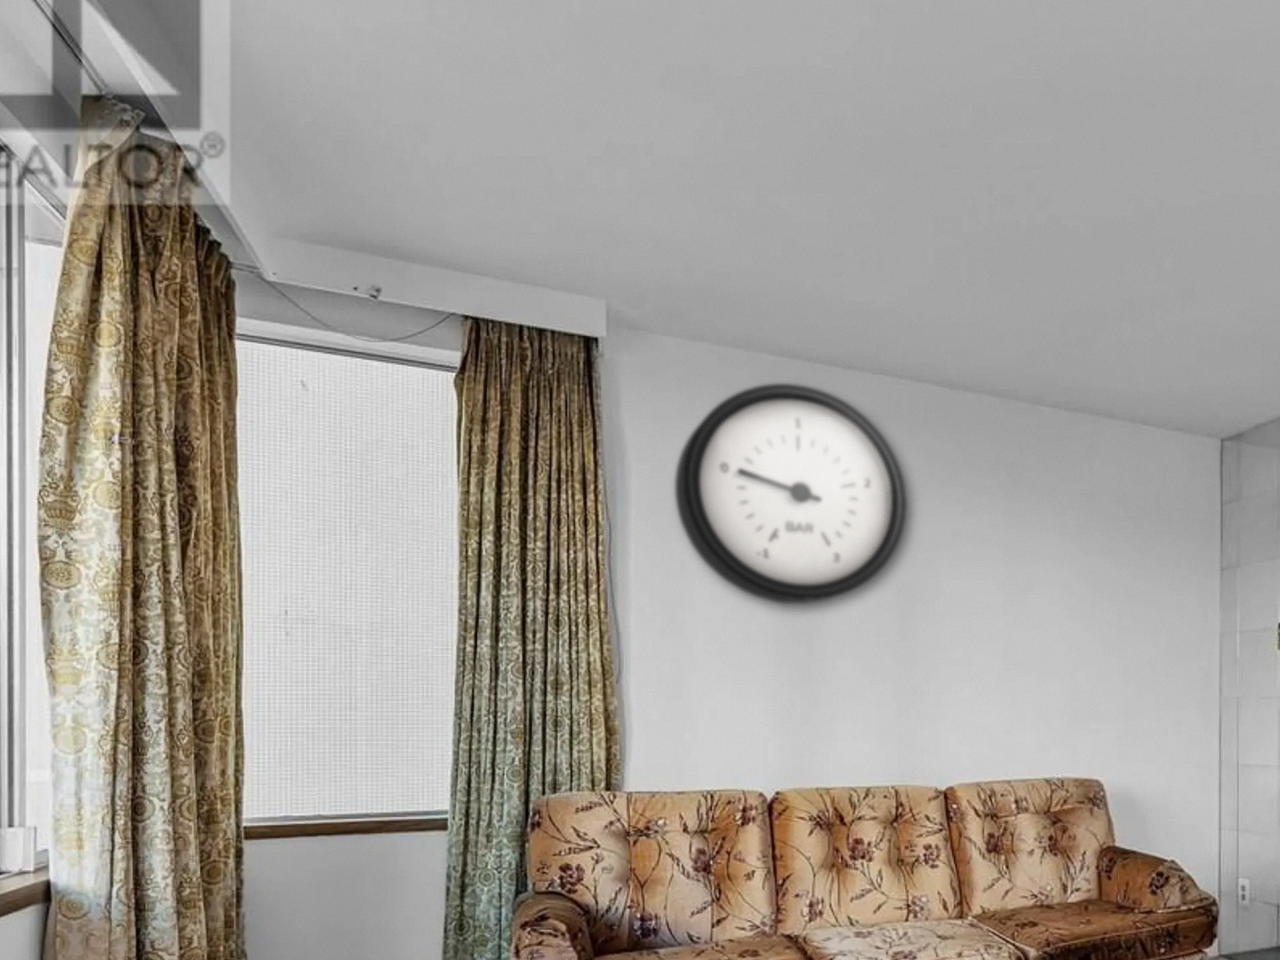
0 bar
